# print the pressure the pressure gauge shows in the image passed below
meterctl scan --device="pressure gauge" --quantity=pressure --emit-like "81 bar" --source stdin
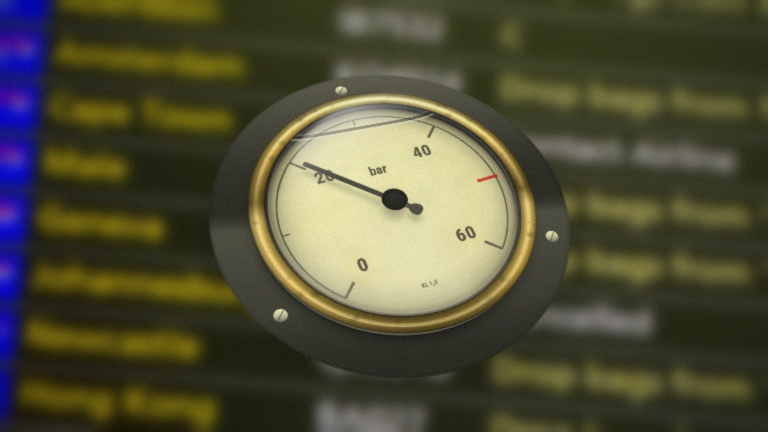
20 bar
